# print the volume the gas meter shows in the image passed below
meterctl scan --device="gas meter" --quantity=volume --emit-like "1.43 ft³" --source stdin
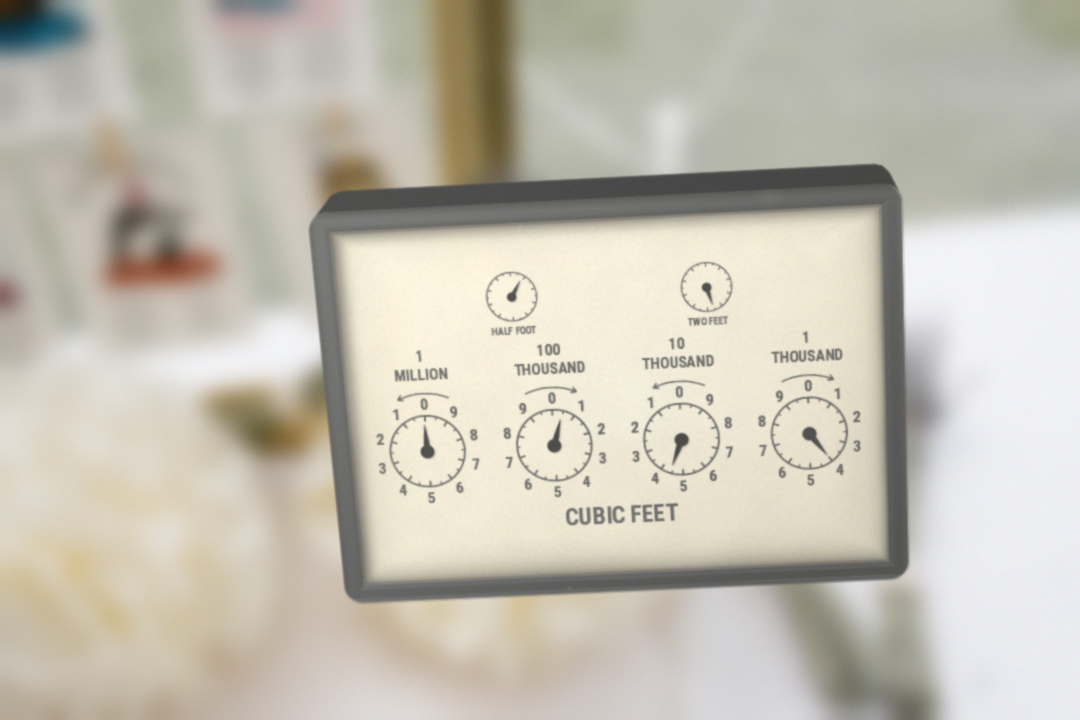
4400 ft³
